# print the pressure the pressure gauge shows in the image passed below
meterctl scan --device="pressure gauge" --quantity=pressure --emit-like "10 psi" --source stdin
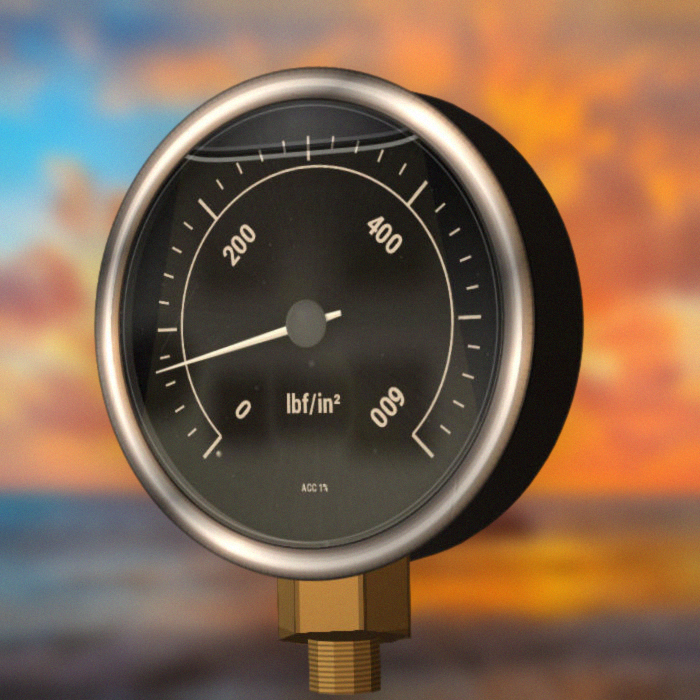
70 psi
